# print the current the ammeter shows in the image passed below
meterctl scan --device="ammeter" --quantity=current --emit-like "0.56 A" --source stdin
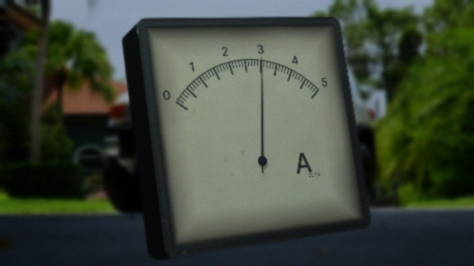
3 A
